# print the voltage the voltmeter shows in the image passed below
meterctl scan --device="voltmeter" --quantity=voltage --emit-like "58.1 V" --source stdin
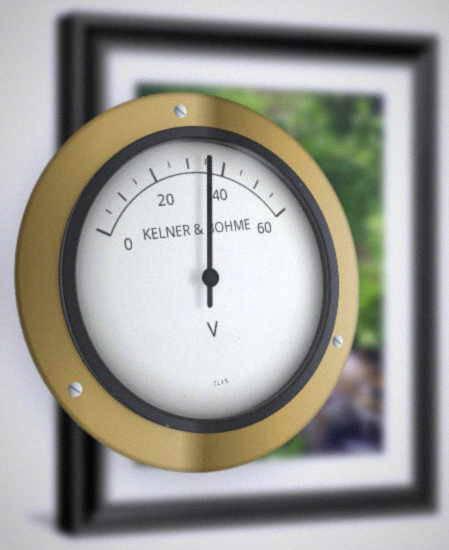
35 V
